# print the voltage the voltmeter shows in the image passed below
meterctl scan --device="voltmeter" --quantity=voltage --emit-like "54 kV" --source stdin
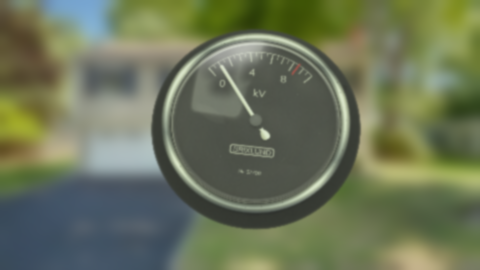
1 kV
